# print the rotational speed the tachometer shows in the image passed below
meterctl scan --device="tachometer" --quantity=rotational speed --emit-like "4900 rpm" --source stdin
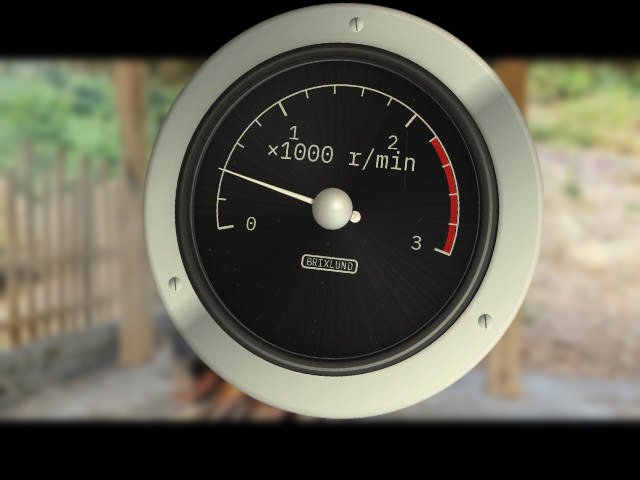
400 rpm
